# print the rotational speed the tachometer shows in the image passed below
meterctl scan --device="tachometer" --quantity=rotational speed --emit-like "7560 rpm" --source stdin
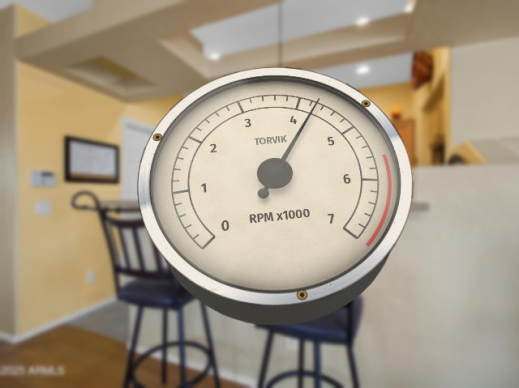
4300 rpm
